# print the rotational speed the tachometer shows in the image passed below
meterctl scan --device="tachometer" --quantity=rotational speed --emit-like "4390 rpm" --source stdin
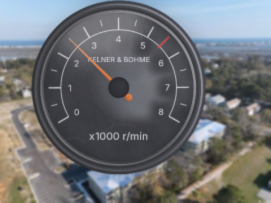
2500 rpm
